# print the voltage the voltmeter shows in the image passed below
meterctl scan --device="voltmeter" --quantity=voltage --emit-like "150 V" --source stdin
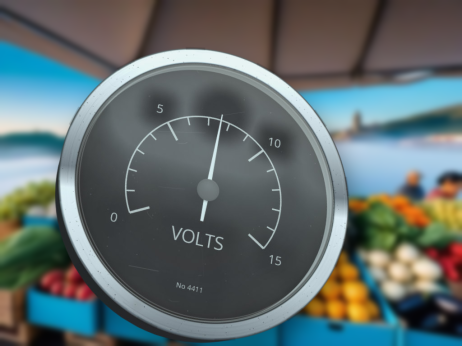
7.5 V
